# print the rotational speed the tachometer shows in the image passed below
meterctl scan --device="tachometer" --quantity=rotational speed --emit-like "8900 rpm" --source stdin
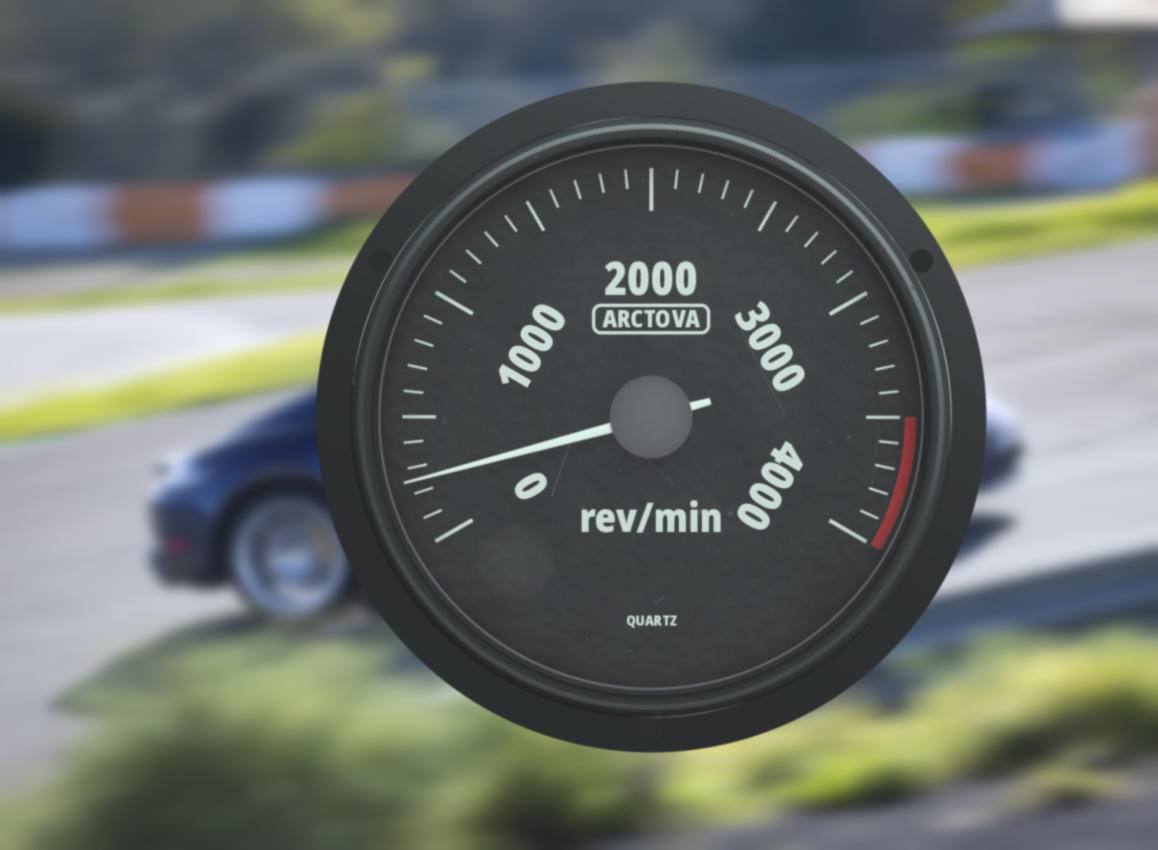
250 rpm
